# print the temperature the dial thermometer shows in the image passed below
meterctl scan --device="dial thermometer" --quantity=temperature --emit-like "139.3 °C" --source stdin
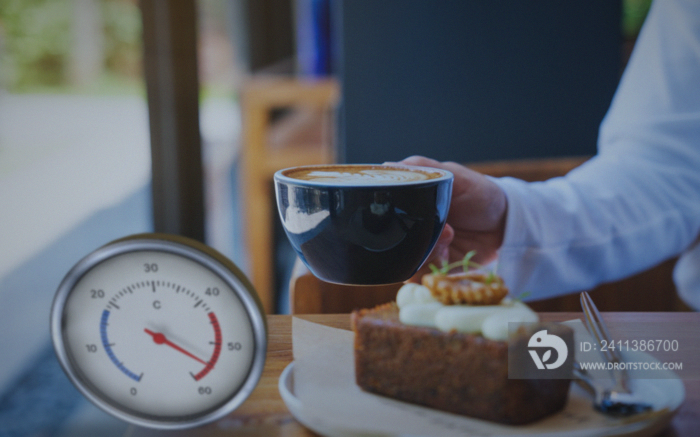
55 °C
